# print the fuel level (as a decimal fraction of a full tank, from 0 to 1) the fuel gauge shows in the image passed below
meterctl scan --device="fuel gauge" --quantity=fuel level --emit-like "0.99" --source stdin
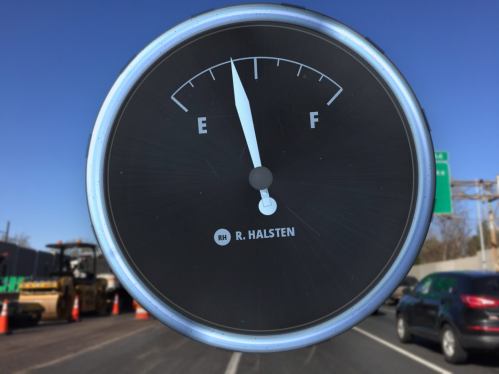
0.375
